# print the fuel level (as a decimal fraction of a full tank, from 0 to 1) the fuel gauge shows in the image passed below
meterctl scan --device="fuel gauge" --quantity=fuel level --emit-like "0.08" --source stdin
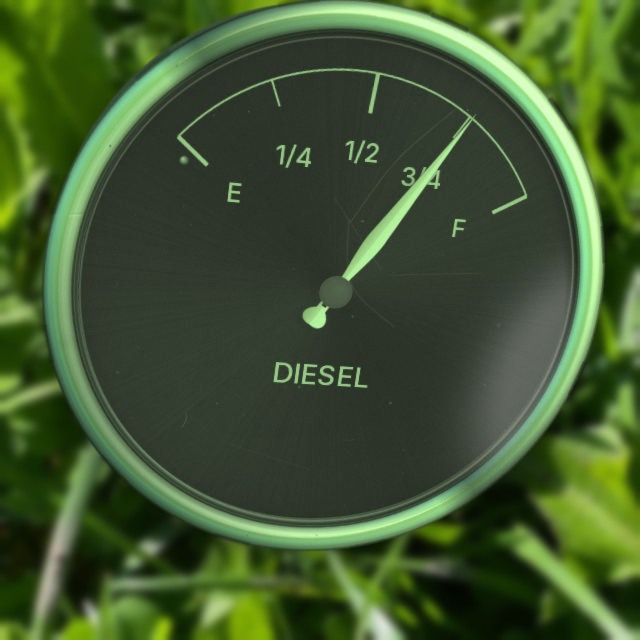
0.75
